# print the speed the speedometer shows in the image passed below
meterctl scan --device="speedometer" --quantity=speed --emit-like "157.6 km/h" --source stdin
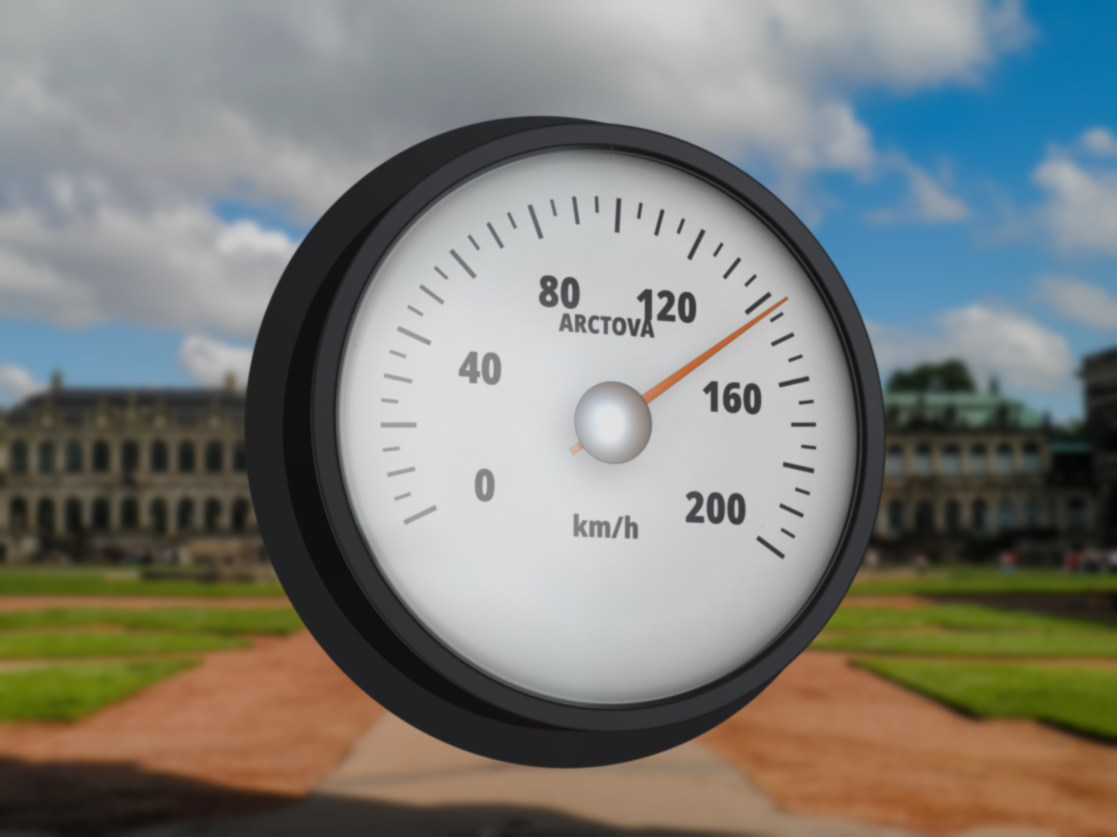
142.5 km/h
